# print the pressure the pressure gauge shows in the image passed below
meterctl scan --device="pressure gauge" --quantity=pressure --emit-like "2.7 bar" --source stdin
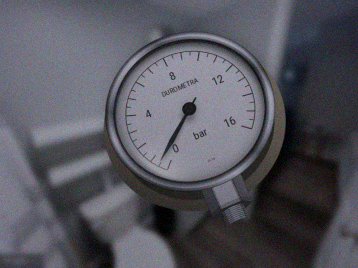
0.5 bar
